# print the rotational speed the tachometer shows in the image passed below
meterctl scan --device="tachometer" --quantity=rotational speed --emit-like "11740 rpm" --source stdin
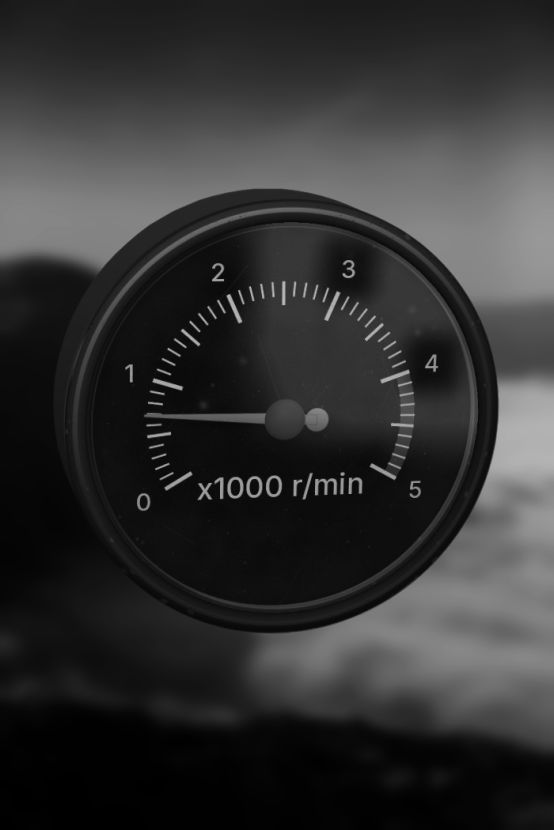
700 rpm
